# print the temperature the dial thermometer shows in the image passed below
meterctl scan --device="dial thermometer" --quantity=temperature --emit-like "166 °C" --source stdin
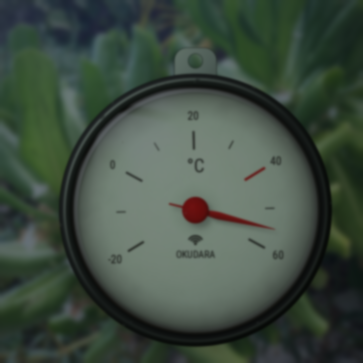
55 °C
